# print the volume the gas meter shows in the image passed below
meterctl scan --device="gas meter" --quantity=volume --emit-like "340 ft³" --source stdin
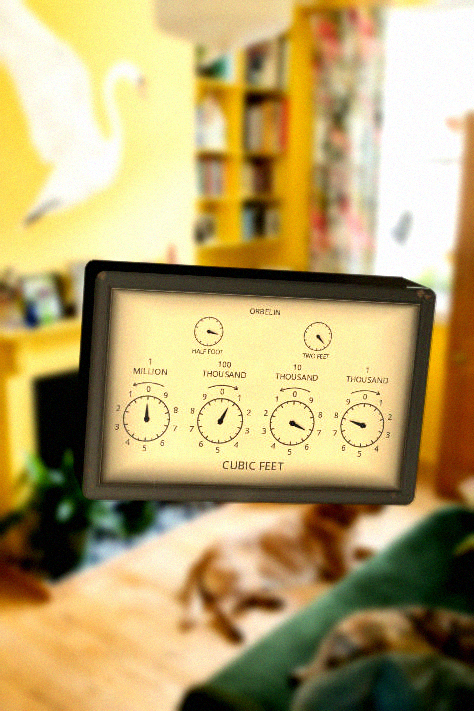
6800 ft³
